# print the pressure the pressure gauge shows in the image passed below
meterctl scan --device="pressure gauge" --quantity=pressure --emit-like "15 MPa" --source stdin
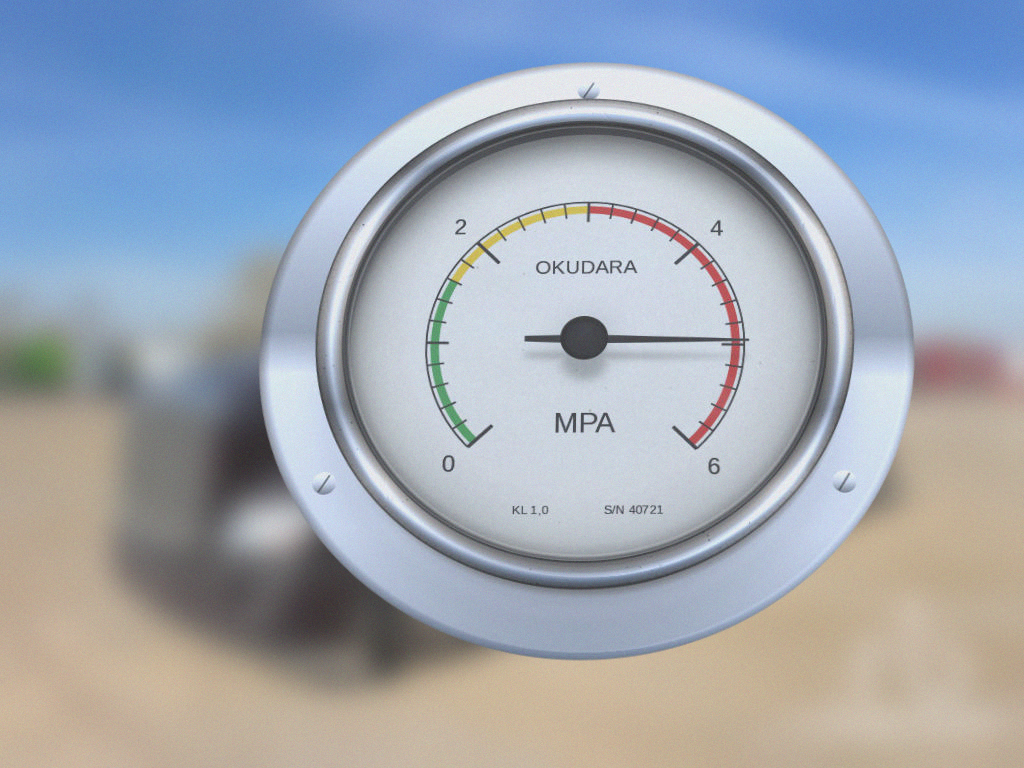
5 MPa
